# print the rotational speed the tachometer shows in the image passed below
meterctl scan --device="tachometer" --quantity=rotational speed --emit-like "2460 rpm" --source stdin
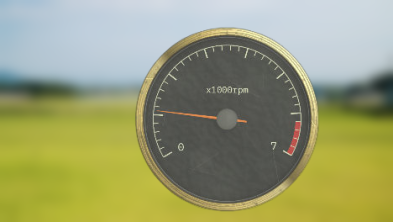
1100 rpm
